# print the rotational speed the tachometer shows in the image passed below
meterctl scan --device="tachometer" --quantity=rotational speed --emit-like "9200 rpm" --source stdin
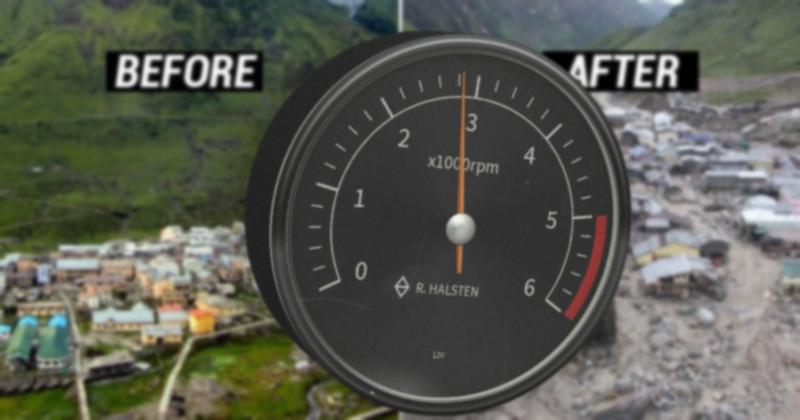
2800 rpm
